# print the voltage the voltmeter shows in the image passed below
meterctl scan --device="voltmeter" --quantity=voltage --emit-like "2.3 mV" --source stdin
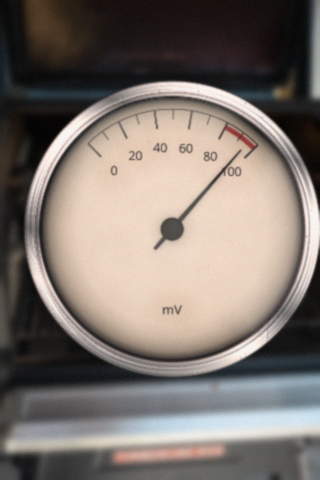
95 mV
